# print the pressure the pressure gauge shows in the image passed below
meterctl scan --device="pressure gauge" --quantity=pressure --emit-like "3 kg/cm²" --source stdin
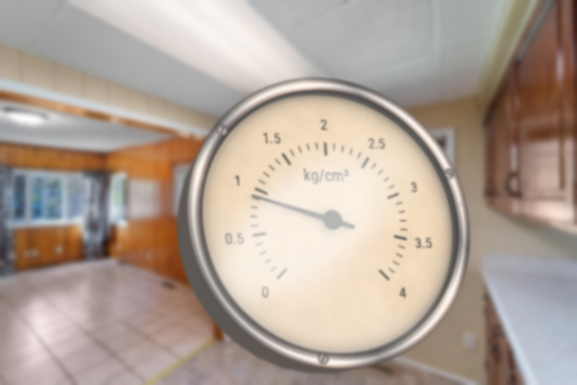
0.9 kg/cm²
